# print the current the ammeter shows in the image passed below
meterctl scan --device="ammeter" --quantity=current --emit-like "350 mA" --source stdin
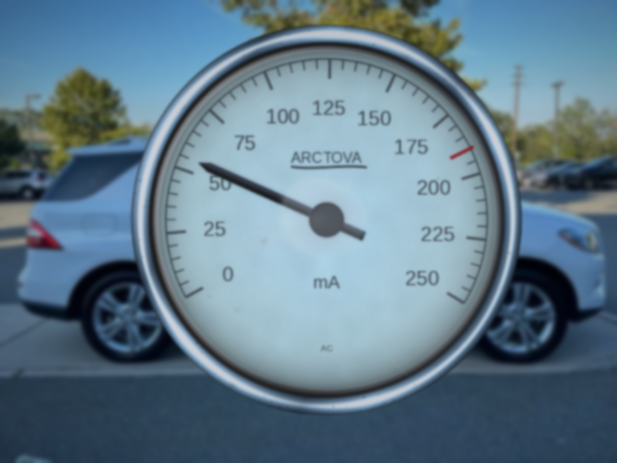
55 mA
